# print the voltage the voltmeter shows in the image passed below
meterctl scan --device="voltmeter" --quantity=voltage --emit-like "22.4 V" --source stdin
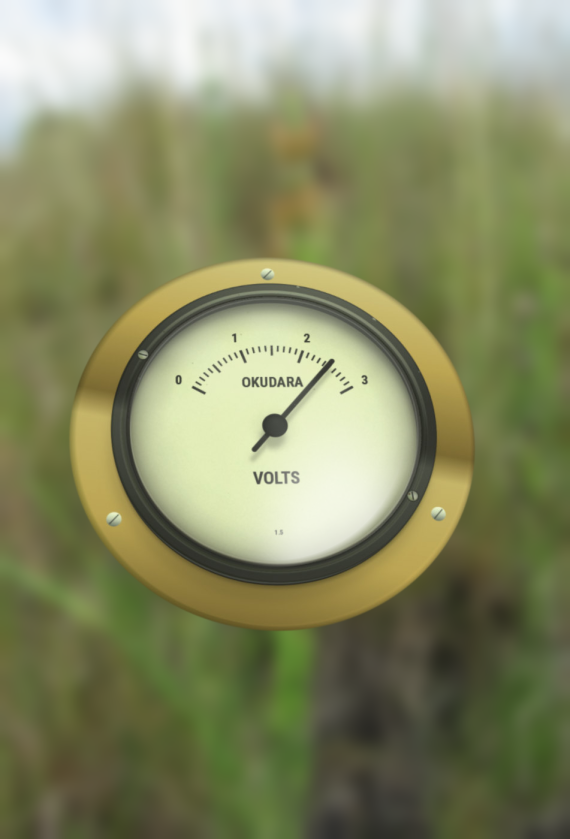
2.5 V
